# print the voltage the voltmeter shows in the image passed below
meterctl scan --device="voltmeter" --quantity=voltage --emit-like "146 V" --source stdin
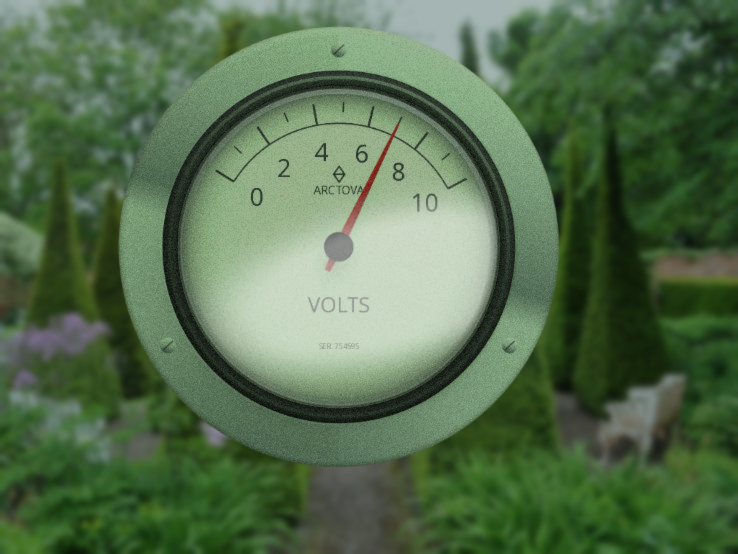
7 V
